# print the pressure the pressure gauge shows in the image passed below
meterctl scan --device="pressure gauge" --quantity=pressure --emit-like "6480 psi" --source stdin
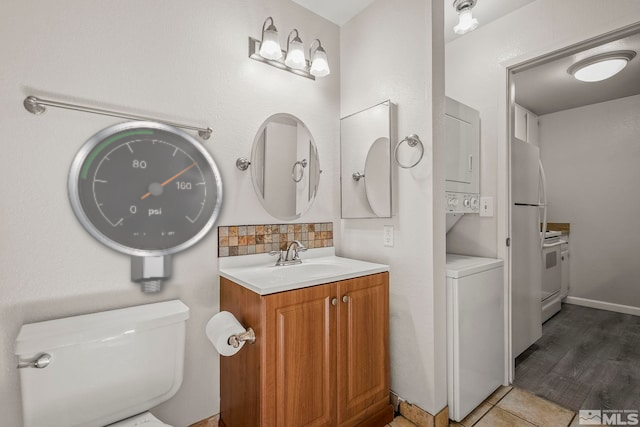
140 psi
